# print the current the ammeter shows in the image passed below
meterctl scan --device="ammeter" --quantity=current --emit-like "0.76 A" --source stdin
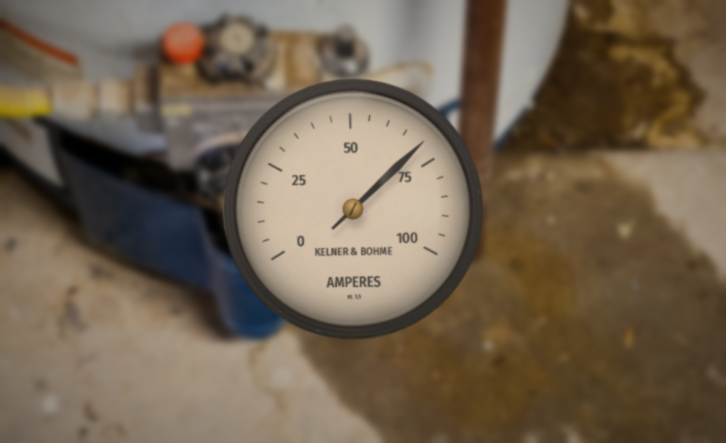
70 A
